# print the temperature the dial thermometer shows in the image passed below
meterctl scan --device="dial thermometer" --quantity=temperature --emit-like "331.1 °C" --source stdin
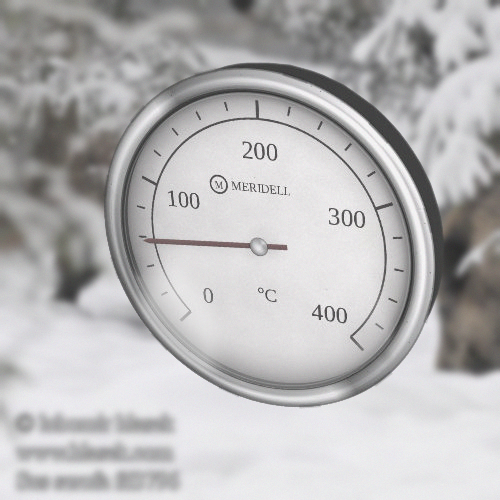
60 °C
